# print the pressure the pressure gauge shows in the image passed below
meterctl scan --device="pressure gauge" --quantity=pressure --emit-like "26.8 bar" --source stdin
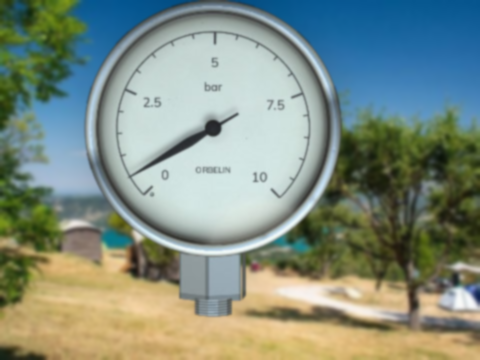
0.5 bar
